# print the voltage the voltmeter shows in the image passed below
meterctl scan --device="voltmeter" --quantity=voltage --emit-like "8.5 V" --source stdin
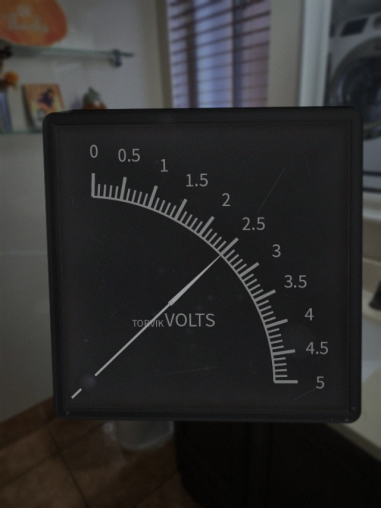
2.5 V
